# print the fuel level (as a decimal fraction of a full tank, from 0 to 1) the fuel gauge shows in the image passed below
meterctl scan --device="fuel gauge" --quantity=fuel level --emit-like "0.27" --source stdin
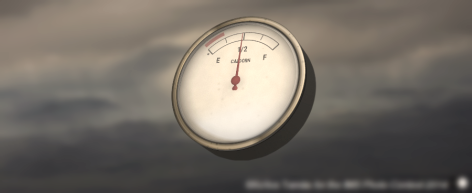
0.5
